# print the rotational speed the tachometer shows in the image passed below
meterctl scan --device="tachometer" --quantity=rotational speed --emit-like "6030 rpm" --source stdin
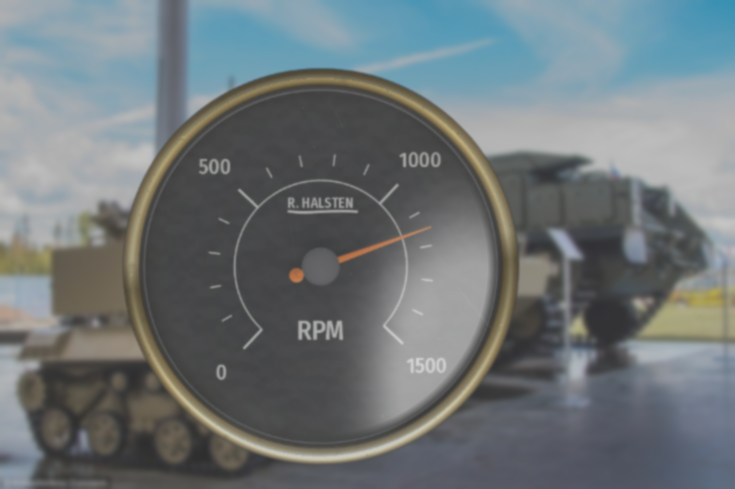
1150 rpm
